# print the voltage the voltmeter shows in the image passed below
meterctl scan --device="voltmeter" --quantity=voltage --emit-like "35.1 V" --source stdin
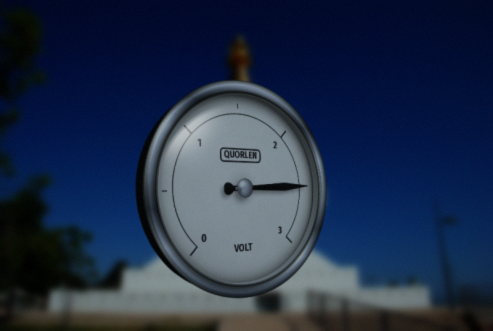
2.5 V
